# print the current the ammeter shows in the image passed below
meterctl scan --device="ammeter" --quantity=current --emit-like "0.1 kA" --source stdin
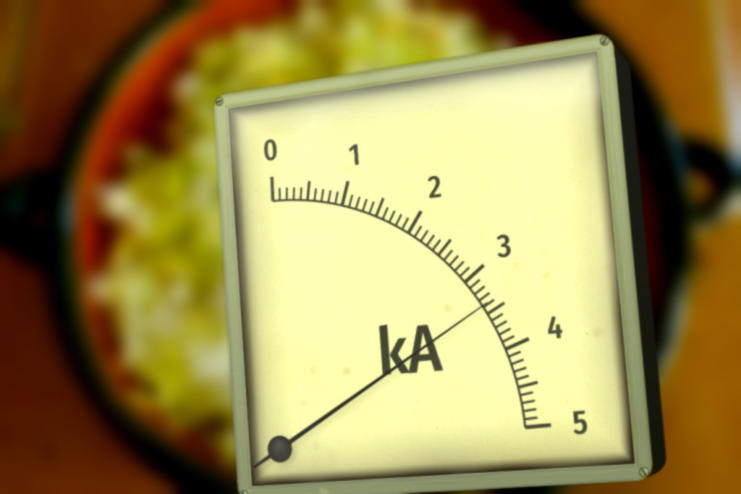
3.4 kA
